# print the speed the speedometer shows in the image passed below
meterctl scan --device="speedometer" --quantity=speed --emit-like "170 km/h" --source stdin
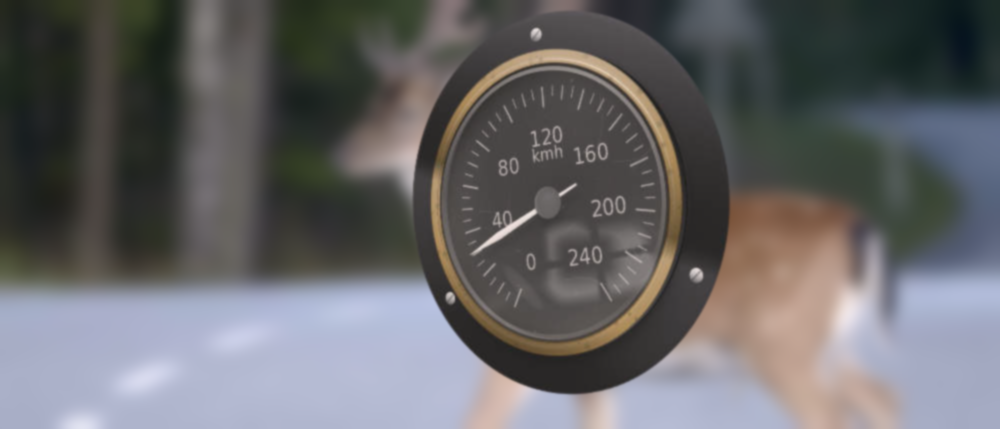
30 km/h
